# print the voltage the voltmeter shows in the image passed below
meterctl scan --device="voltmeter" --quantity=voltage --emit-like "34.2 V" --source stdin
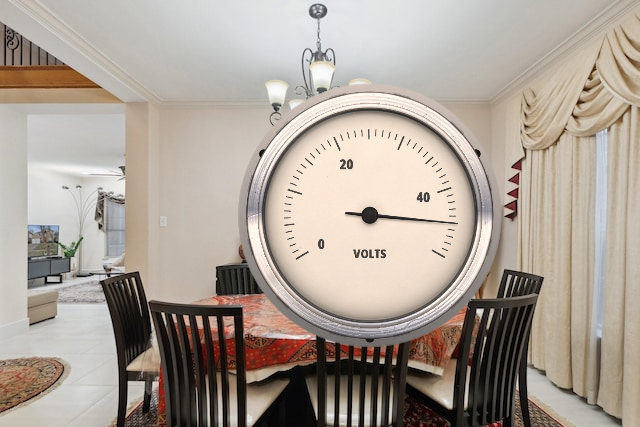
45 V
